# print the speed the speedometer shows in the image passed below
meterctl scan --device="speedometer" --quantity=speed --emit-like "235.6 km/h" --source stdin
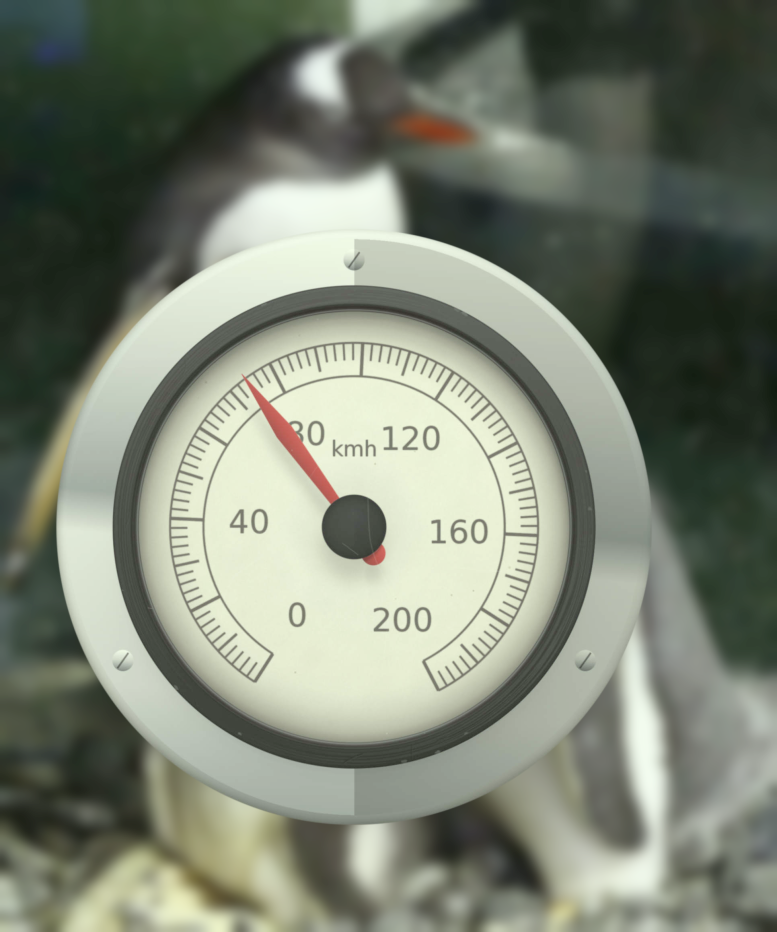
74 km/h
